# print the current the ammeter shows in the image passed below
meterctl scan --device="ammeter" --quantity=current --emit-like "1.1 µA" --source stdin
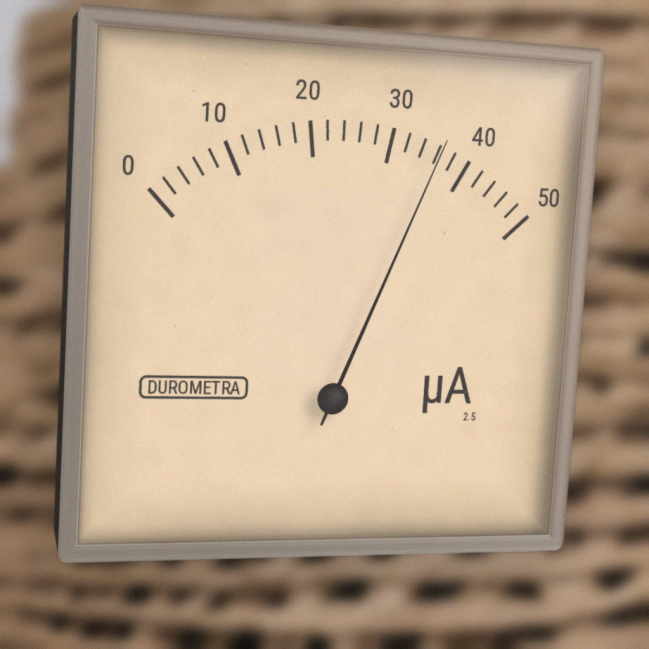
36 µA
